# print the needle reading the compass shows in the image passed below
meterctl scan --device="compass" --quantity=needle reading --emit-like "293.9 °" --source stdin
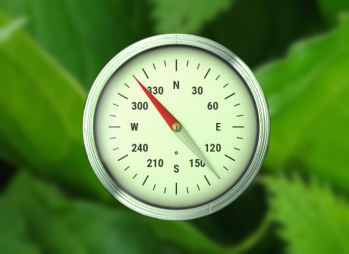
320 °
